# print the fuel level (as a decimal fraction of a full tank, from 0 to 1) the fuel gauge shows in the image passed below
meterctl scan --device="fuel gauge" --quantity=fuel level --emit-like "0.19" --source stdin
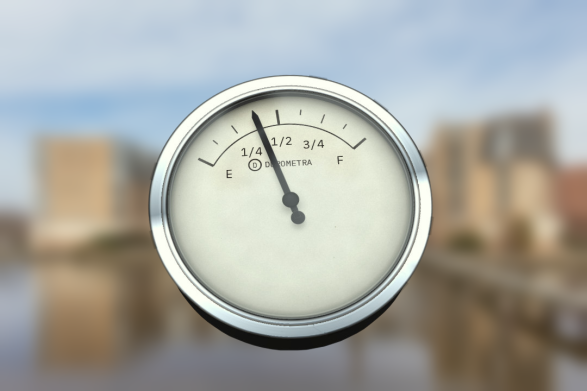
0.375
